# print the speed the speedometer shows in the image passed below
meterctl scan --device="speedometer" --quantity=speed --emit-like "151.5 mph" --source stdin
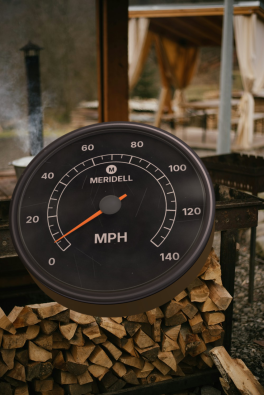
5 mph
